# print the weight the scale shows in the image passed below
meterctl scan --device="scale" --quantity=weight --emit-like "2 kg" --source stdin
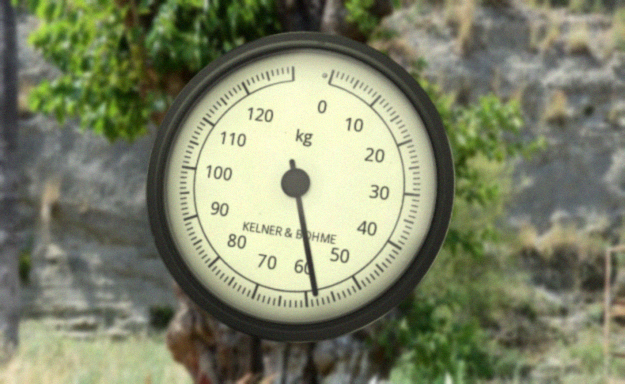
58 kg
